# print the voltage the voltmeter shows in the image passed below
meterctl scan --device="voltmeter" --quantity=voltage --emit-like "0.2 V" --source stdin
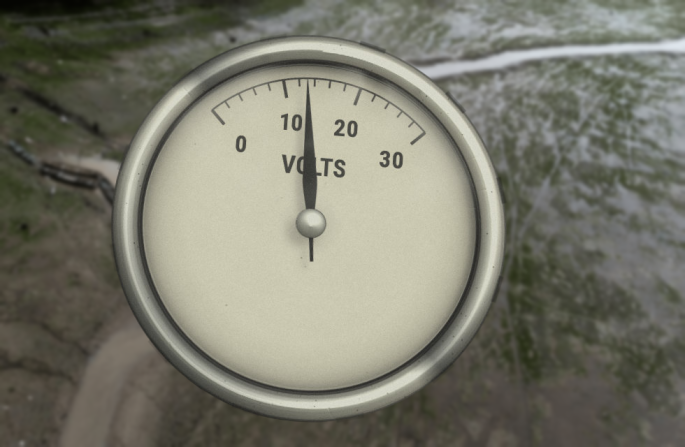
13 V
